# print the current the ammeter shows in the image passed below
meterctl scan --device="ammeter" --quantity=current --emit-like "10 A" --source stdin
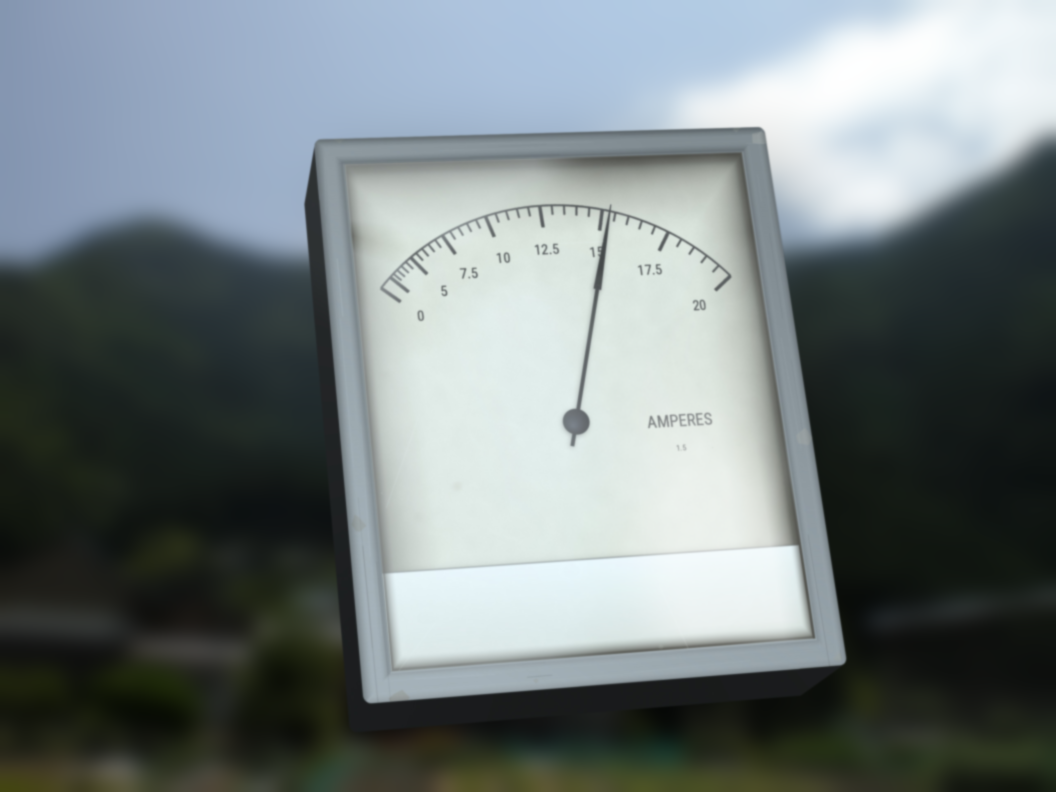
15.25 A
